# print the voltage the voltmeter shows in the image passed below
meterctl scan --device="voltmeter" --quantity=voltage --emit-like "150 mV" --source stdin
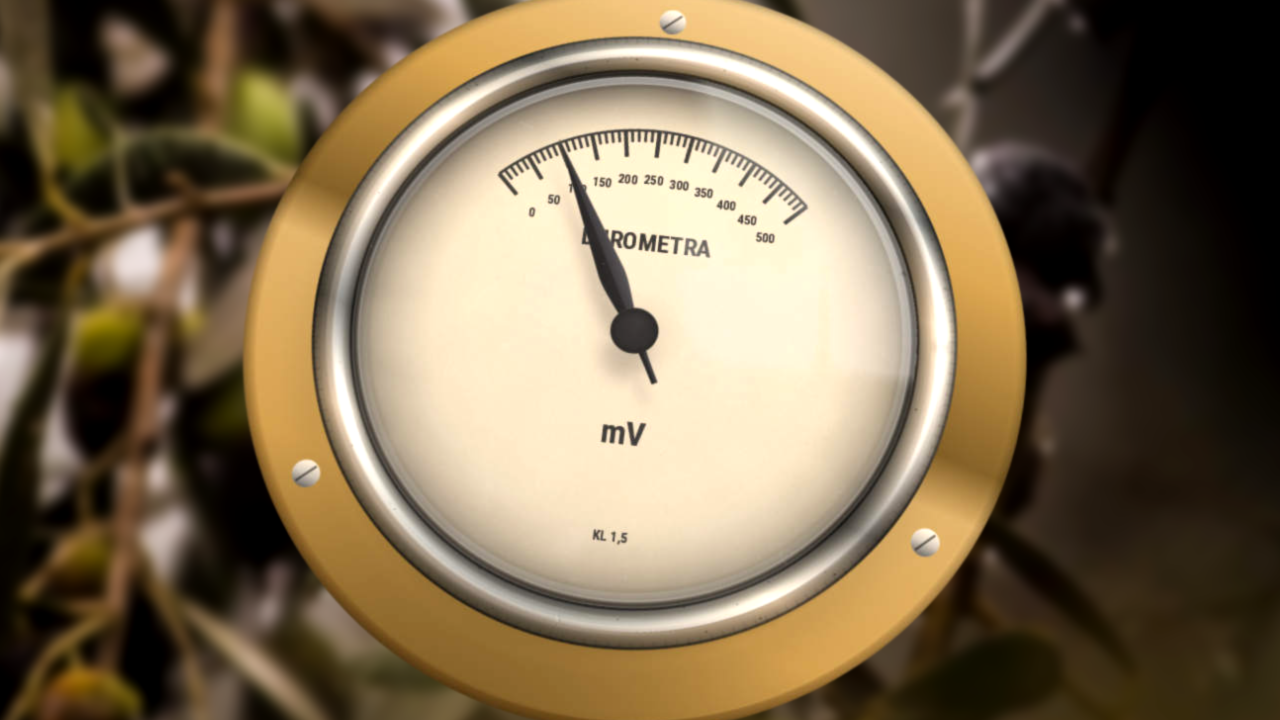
100 mV
